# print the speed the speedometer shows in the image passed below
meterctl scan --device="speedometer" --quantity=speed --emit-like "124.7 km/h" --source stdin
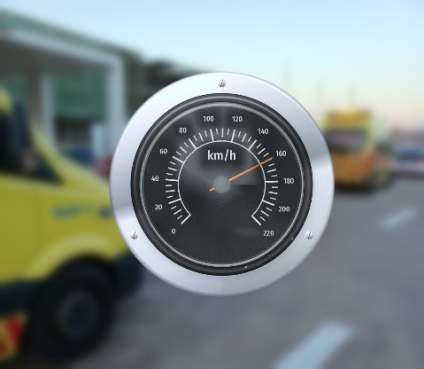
160 km/h
